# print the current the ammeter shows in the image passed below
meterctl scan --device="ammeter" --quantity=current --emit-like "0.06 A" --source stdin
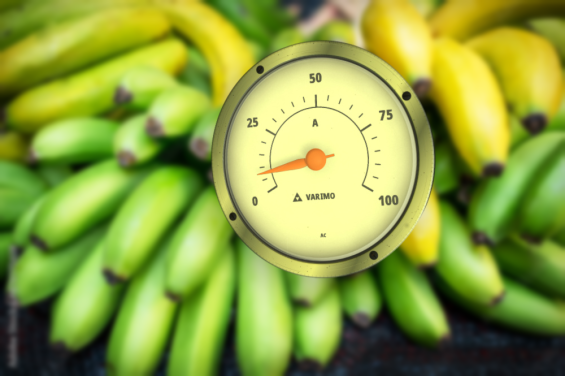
7.5 A
